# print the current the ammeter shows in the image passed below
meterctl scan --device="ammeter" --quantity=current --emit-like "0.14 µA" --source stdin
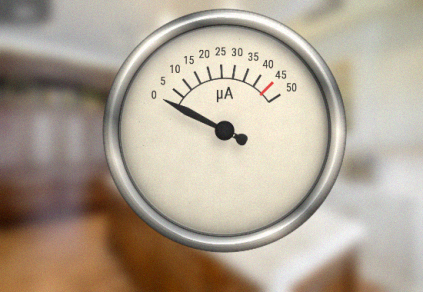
0 µA
